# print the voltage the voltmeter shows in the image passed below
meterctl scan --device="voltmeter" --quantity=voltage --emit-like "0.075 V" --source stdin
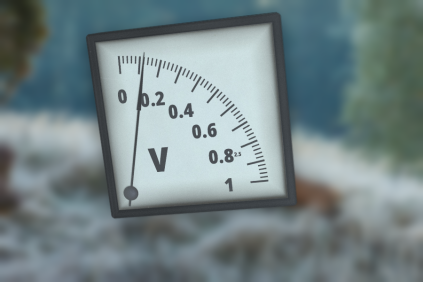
0.12 V
